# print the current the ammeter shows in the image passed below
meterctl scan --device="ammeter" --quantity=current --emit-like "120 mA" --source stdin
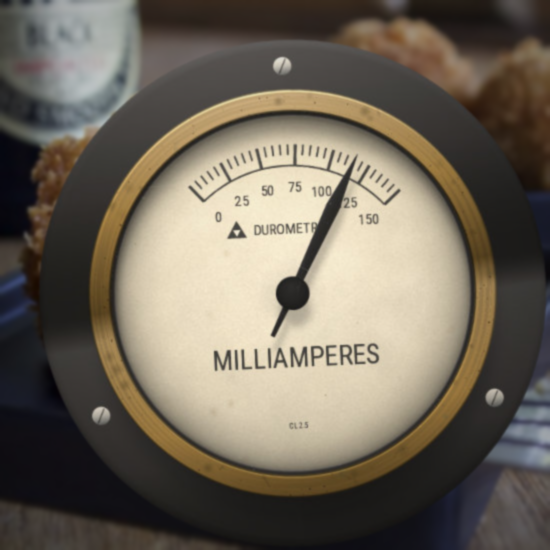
115 mA
